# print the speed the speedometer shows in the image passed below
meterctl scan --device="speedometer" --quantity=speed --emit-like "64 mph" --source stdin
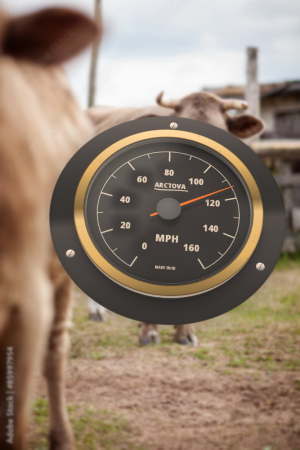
115 mph
